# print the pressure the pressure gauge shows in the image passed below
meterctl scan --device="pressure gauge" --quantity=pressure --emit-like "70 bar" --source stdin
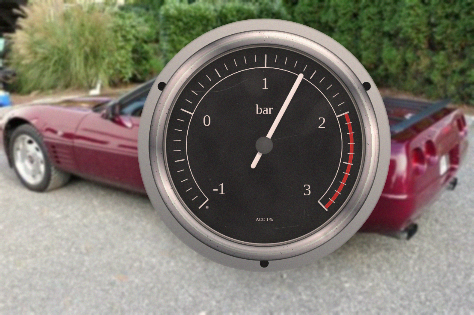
1.4 bar
